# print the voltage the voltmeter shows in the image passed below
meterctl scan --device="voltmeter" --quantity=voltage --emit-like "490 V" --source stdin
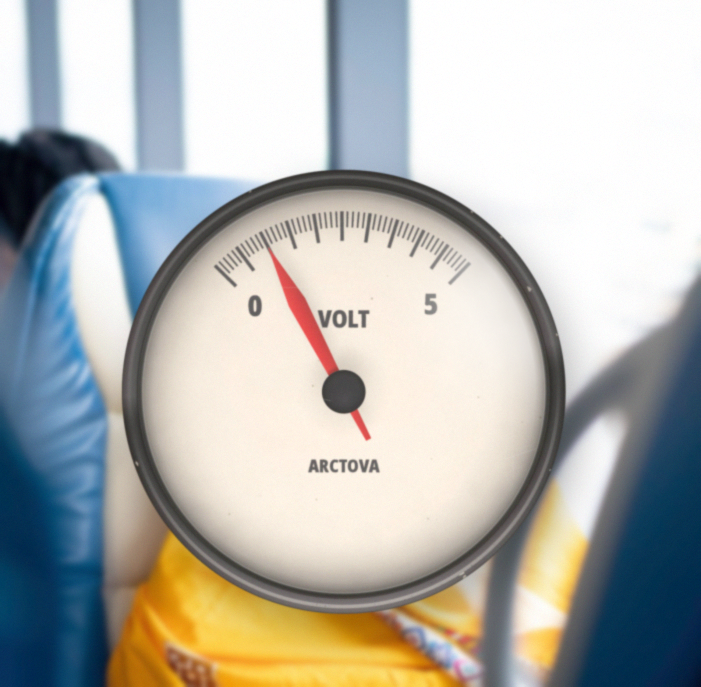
1 V
